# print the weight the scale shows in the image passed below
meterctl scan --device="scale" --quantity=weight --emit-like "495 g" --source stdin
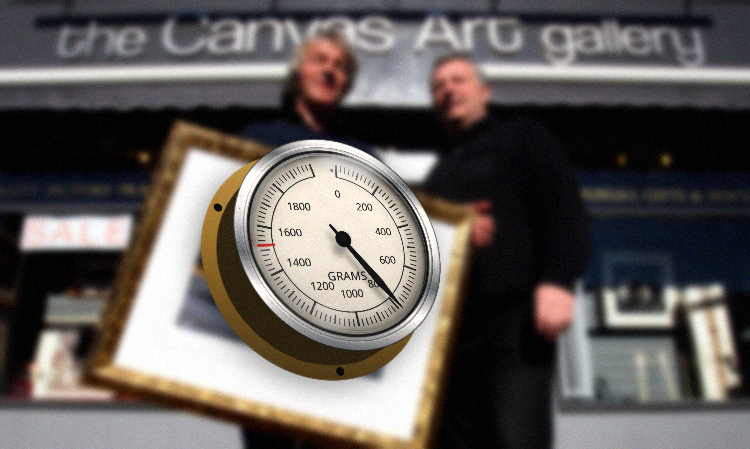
800 g
